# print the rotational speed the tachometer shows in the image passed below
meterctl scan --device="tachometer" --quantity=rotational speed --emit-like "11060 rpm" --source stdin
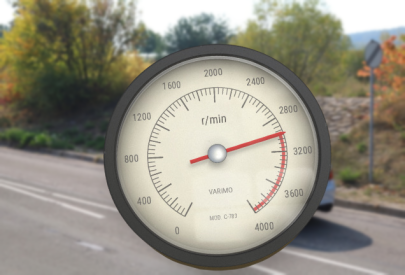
3000 rpm
